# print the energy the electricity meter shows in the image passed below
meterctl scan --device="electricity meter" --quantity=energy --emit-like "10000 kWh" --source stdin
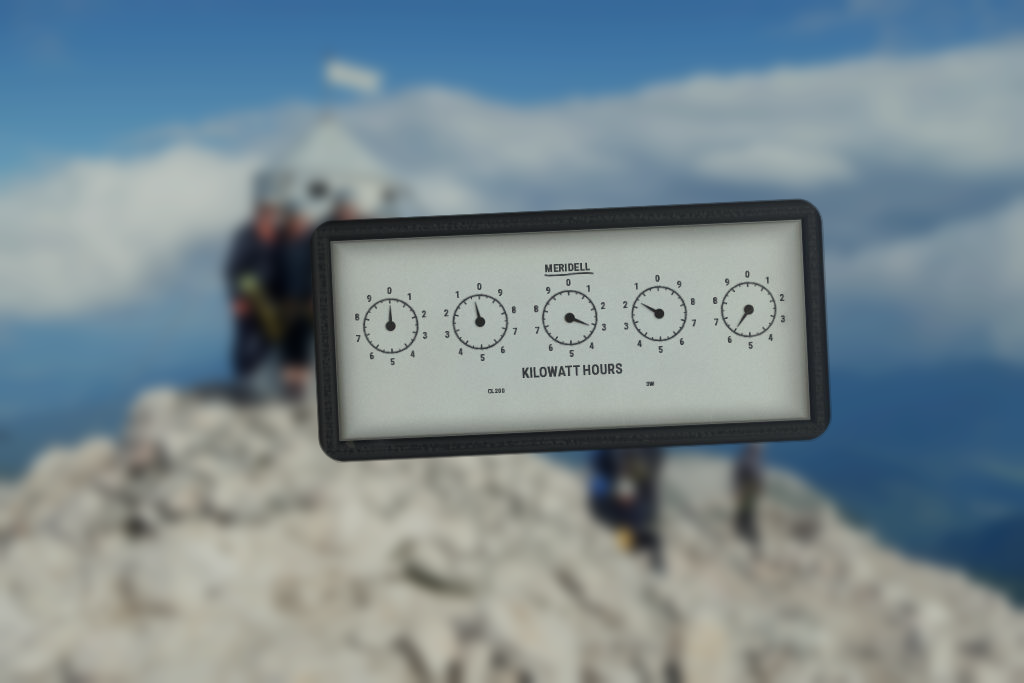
316 kWh
